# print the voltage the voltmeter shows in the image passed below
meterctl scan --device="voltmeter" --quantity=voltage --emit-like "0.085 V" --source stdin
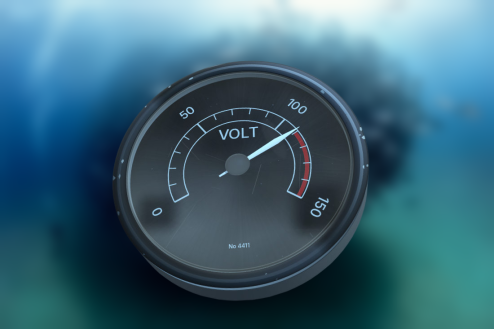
110 V
